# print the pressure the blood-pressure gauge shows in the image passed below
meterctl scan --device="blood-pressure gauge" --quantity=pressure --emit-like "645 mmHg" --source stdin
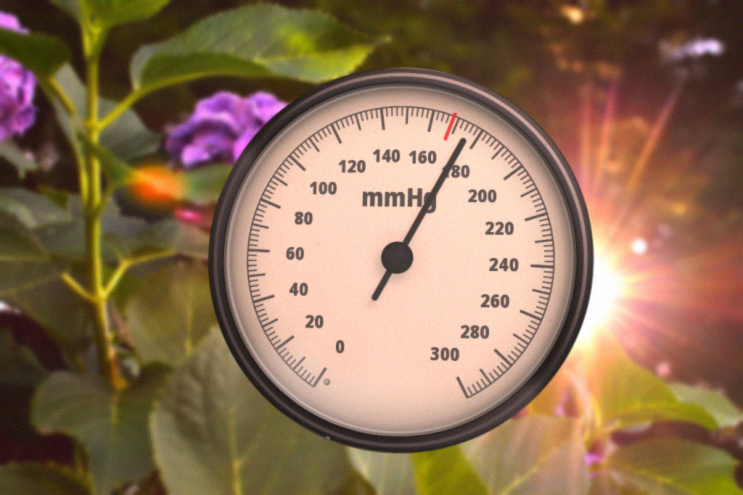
176 mmHg
